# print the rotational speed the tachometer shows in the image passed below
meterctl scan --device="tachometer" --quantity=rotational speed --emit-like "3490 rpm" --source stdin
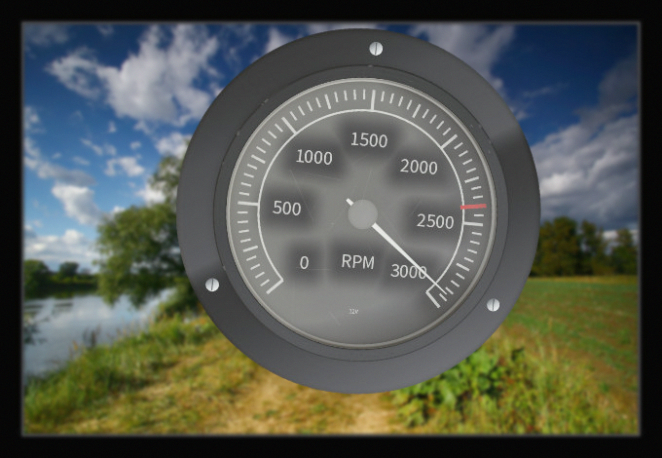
2925 rpm
